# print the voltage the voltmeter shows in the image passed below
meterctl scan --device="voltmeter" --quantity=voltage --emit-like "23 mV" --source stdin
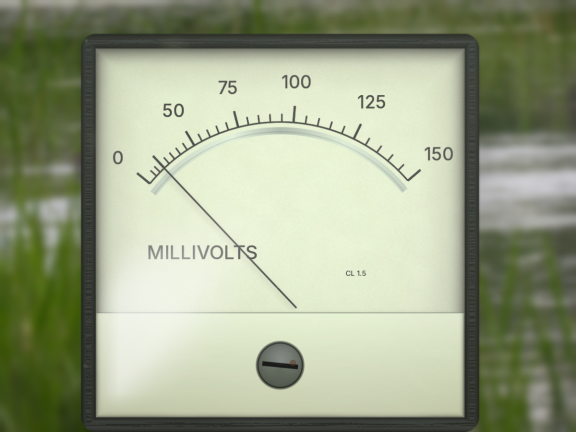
25 mV
